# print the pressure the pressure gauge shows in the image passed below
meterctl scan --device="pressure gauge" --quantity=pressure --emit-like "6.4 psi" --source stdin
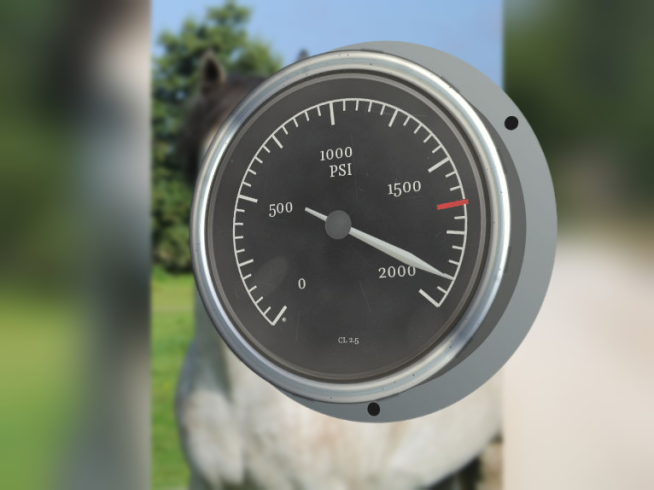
1900 psi
